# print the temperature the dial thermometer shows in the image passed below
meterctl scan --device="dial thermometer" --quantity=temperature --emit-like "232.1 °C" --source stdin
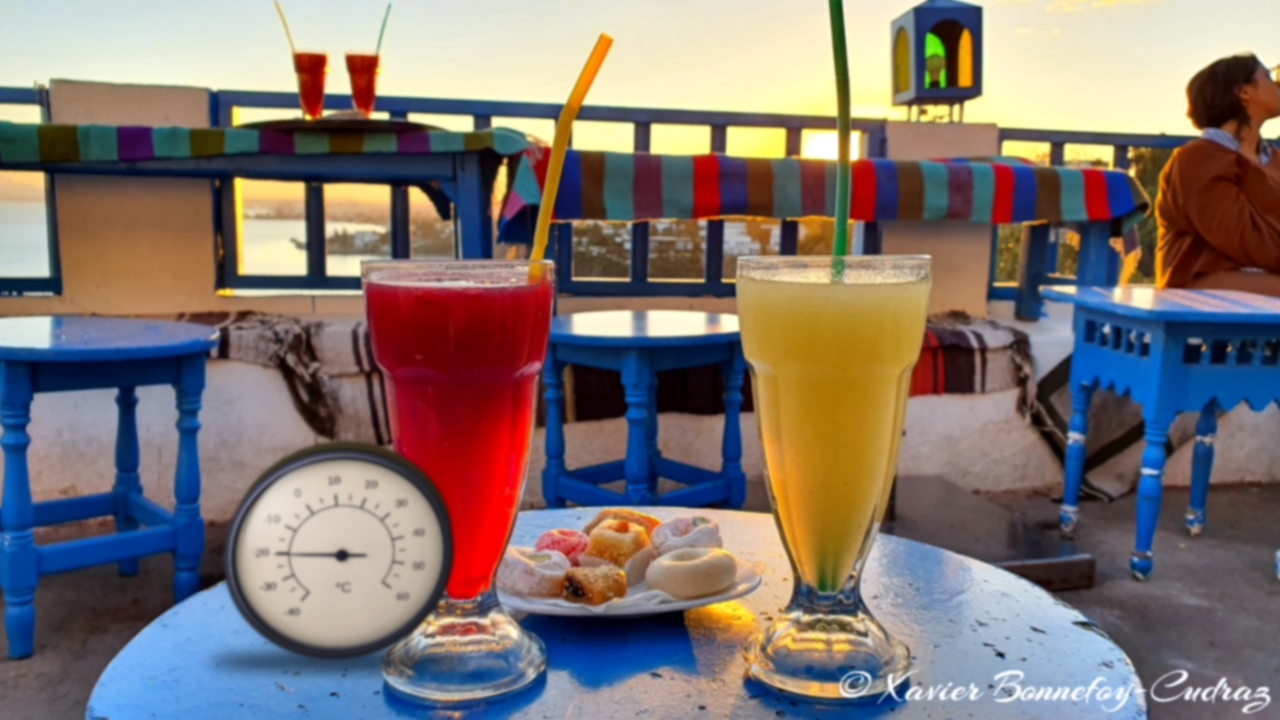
-20 °C
